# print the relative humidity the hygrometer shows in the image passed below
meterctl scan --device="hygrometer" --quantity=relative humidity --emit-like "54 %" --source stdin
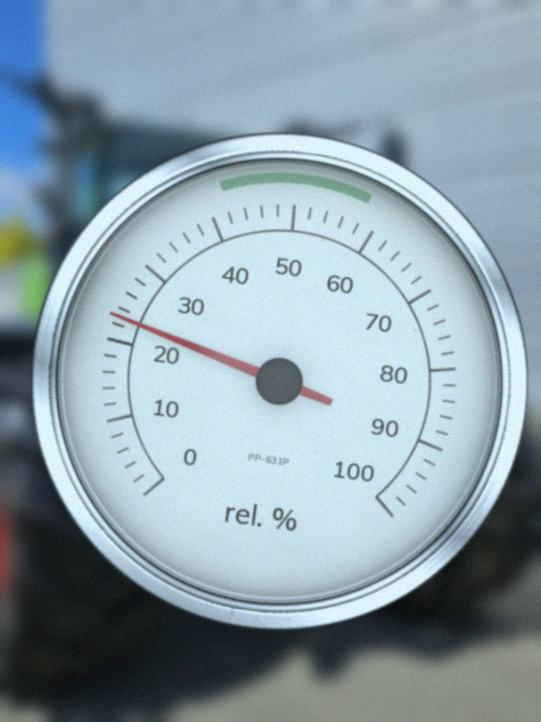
23 %
